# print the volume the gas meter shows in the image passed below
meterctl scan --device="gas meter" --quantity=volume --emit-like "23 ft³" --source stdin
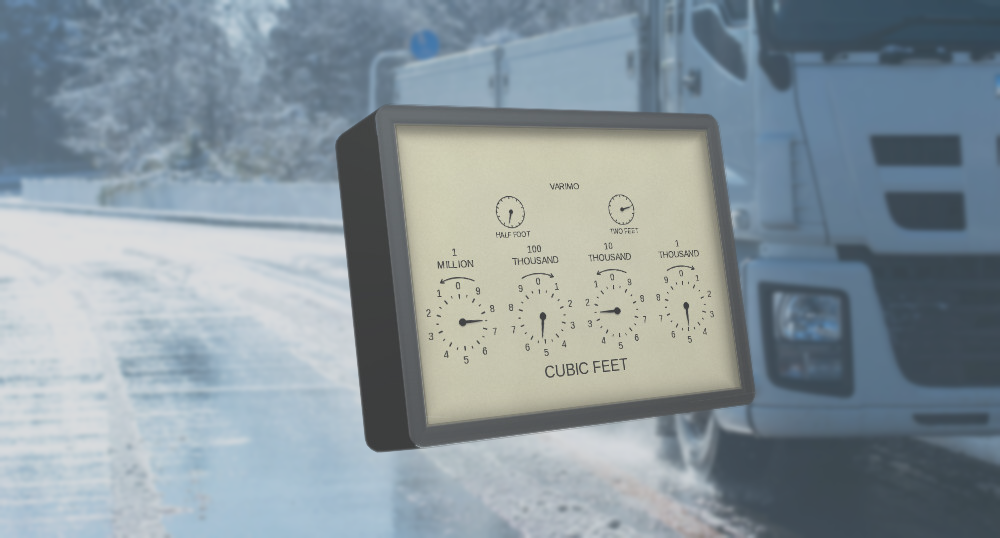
752500 ft³
